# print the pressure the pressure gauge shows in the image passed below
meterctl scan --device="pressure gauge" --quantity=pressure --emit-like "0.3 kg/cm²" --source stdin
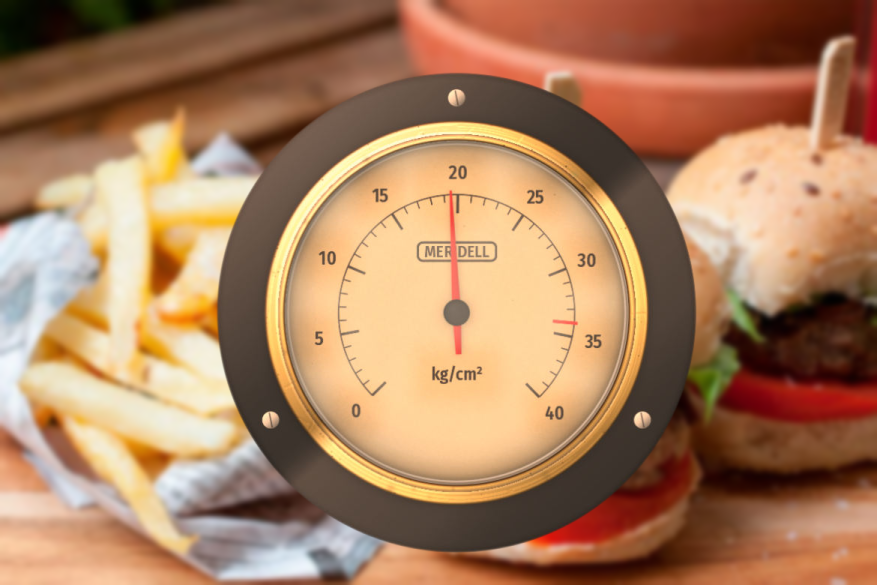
19.5 kg/cm²
